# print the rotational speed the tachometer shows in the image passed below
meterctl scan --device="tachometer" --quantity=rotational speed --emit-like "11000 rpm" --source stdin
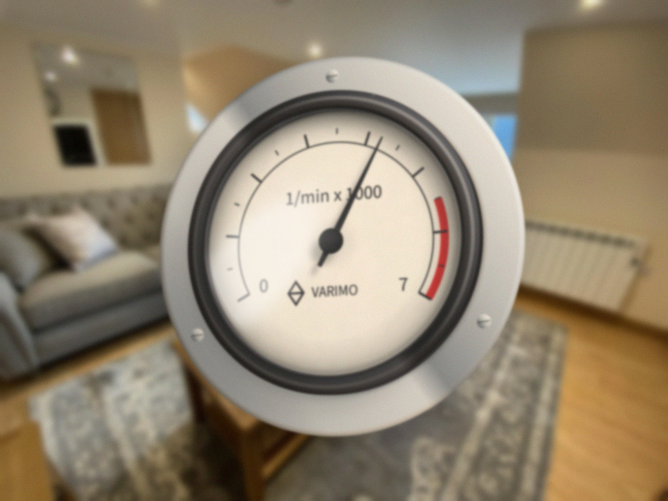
4250 rpm
